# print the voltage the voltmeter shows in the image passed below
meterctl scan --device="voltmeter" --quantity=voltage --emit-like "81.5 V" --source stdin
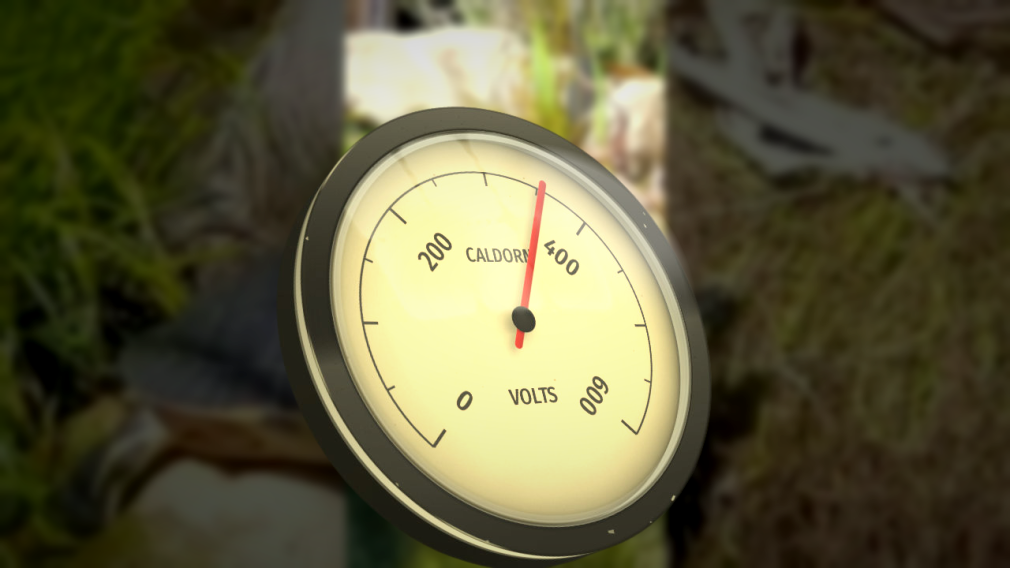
350 V
